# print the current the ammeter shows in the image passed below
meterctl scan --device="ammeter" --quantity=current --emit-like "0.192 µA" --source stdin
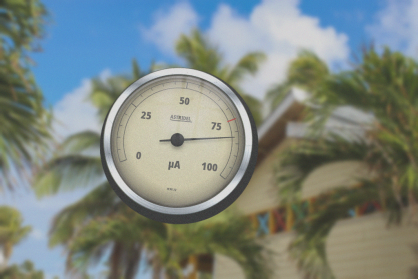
82.5 µA
